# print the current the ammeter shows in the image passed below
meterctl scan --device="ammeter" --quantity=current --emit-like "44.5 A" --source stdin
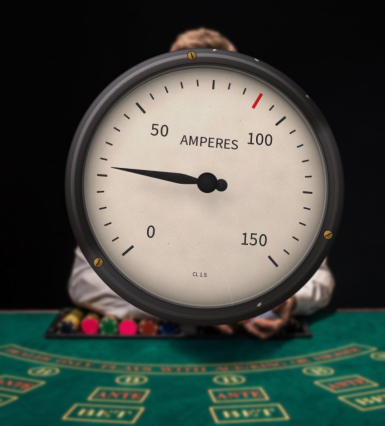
27.5 A
